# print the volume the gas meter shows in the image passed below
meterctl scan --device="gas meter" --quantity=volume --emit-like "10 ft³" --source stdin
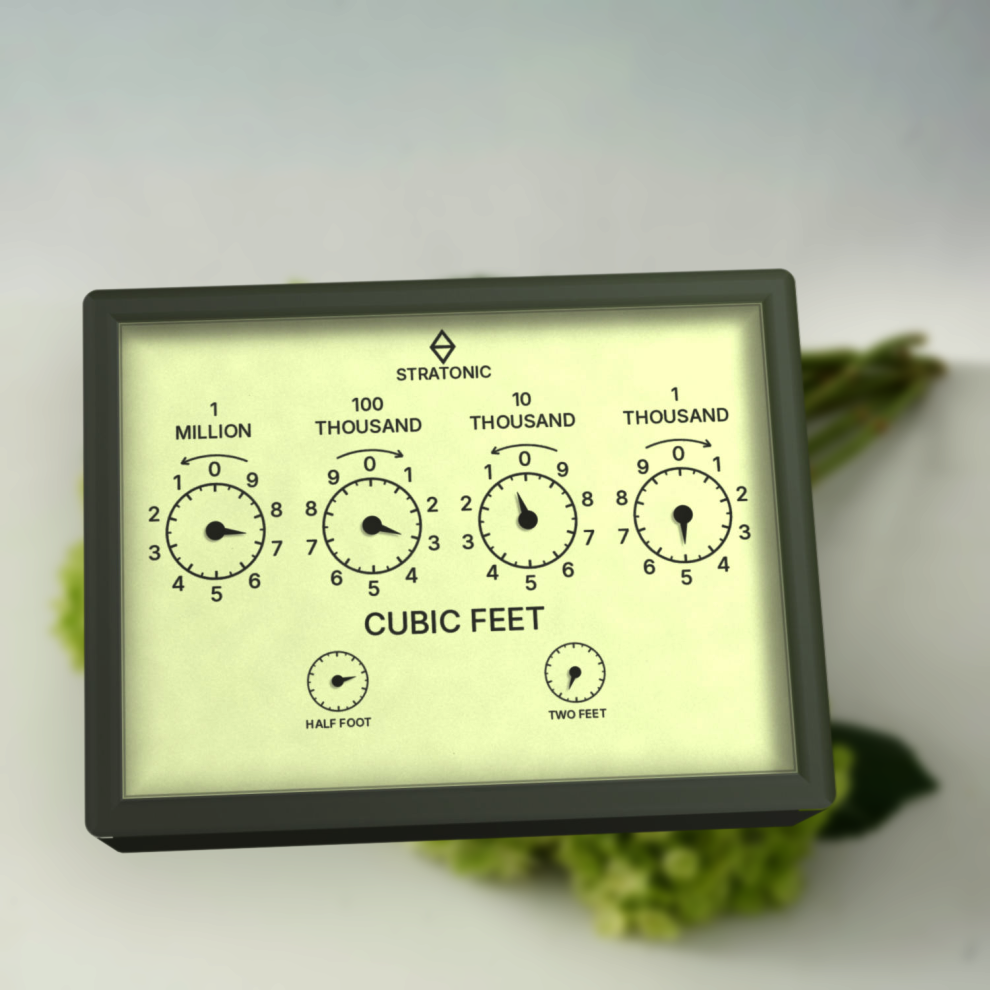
730500 ft³
